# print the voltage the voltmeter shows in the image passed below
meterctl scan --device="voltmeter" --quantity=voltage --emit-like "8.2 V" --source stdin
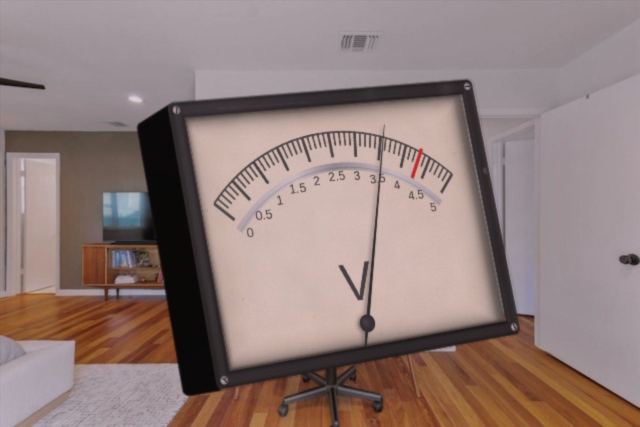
3.5 V
